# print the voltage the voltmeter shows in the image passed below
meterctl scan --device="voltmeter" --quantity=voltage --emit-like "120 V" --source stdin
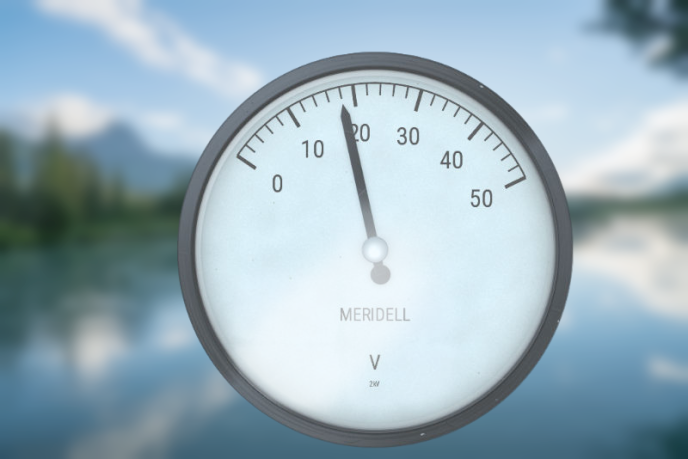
18 V
